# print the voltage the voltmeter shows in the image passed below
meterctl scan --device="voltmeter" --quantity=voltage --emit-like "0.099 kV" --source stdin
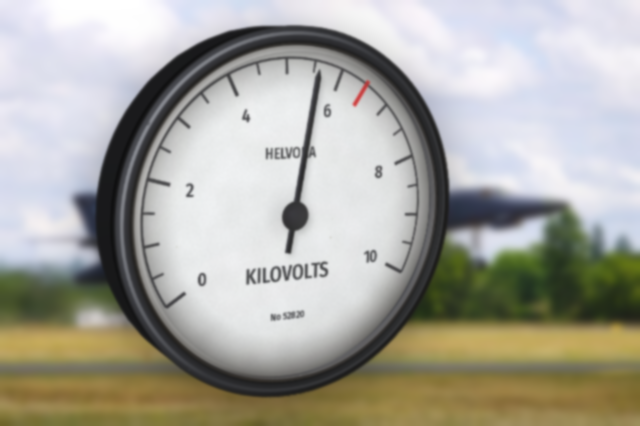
5.5 kV
